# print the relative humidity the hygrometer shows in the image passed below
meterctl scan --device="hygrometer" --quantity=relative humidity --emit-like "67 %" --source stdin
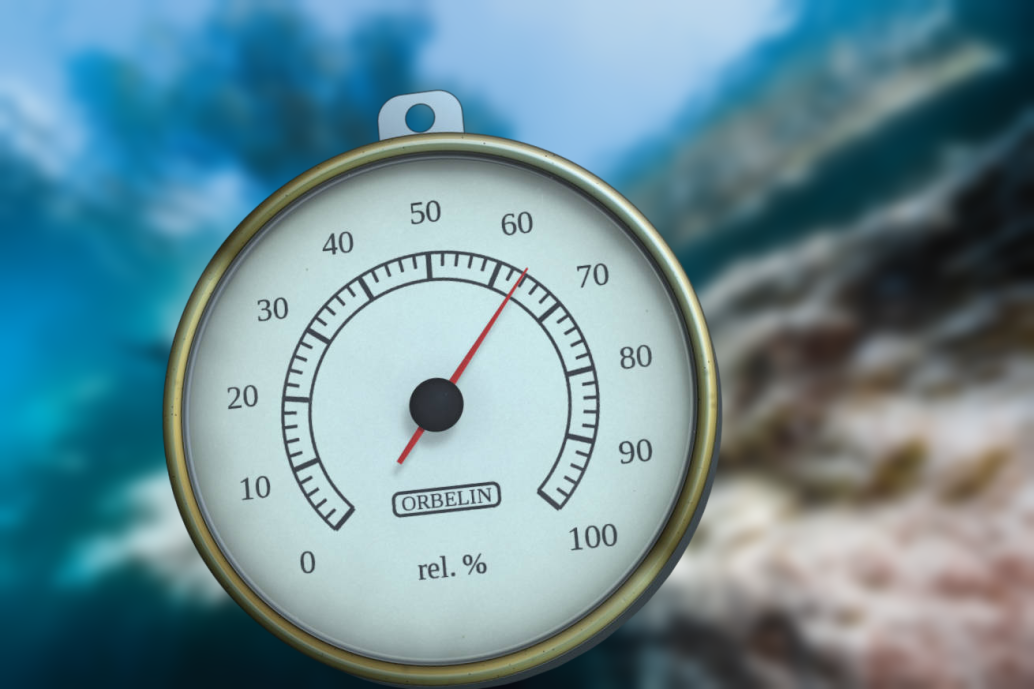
64 %
